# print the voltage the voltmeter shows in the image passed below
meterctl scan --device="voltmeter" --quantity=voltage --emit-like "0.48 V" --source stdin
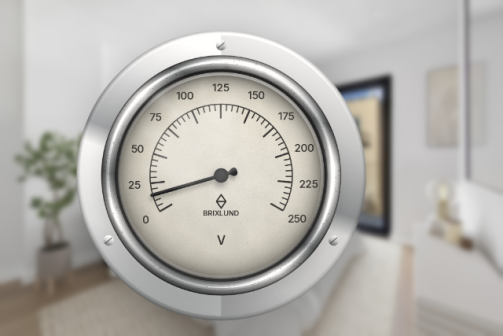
15 V
